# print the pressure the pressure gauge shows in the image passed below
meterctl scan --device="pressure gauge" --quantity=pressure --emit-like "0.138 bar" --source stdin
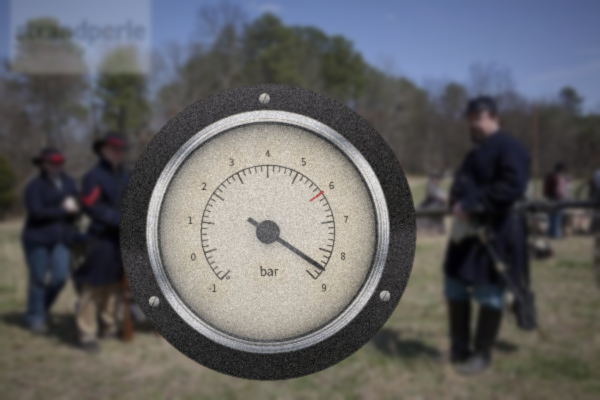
8.6 bar
